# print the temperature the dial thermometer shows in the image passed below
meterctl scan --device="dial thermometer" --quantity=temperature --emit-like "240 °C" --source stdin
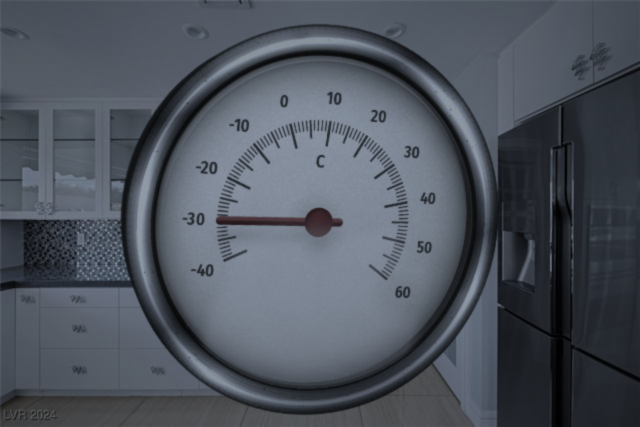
-30 °C
